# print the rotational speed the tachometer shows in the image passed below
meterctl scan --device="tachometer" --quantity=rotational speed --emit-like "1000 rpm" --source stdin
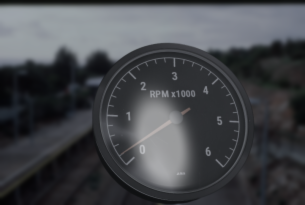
200 rpm
